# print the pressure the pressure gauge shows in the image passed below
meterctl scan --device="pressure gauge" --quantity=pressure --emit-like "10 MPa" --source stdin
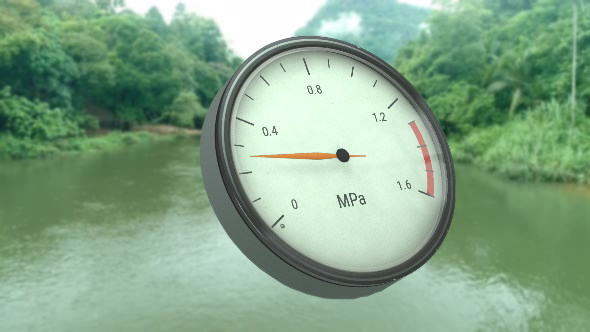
0.25 MPa
